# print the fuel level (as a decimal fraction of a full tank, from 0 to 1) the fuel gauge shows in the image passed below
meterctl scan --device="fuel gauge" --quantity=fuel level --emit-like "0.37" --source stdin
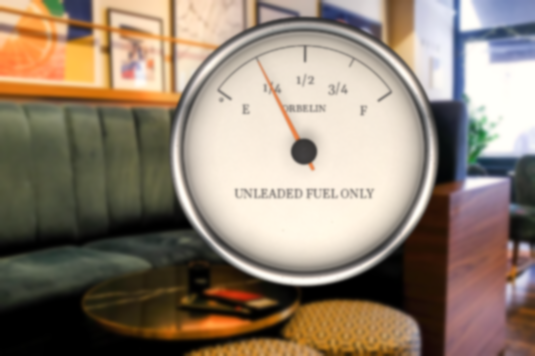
0.25
